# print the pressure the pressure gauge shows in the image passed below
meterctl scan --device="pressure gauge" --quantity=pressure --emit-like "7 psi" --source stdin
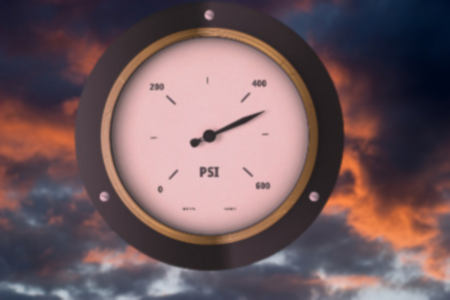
450 psi
